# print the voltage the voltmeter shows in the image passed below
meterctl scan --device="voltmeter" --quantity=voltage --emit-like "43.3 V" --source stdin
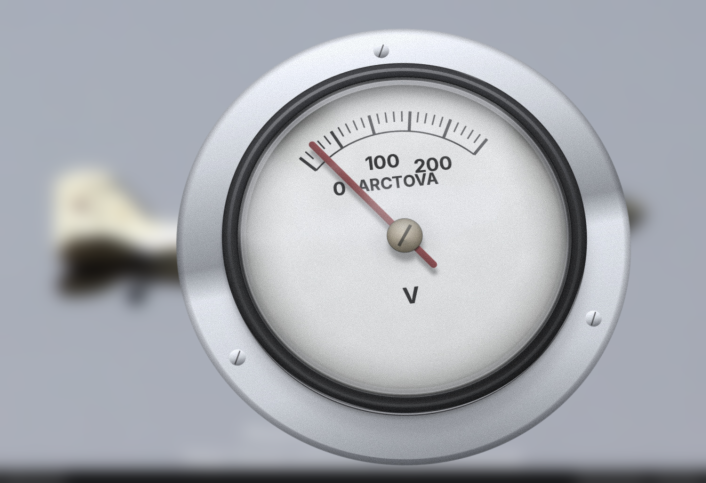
20 V
